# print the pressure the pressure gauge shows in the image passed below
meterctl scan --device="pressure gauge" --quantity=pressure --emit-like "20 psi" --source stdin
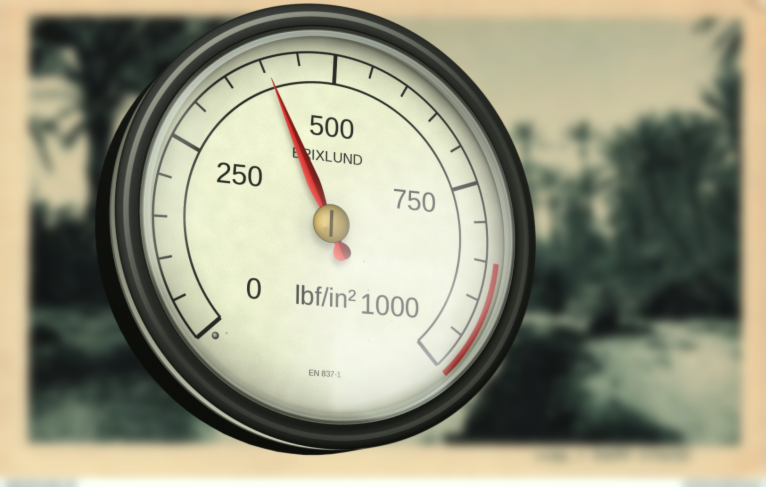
400 psi
